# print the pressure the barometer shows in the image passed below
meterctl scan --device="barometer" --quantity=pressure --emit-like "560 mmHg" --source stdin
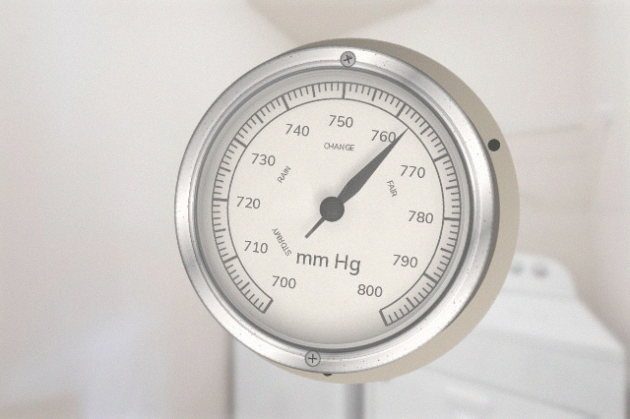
763 mmHg
